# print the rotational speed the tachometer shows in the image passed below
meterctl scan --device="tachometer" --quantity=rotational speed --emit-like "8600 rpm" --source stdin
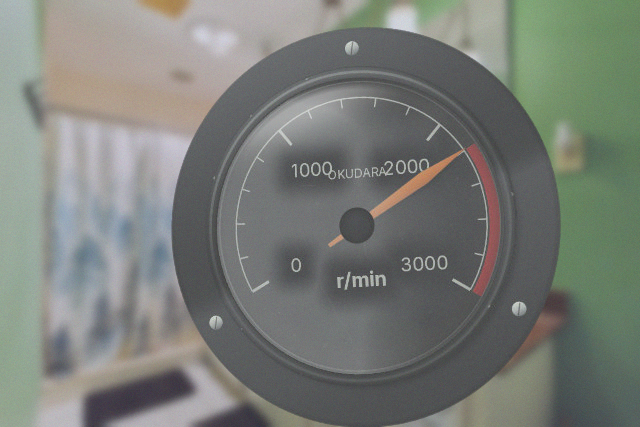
2200 rpm
